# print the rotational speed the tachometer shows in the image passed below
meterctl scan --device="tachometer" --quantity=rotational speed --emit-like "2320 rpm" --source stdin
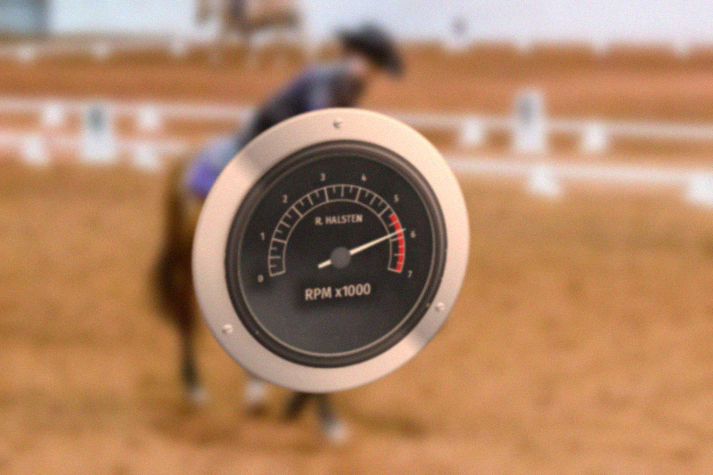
5750 rpm
